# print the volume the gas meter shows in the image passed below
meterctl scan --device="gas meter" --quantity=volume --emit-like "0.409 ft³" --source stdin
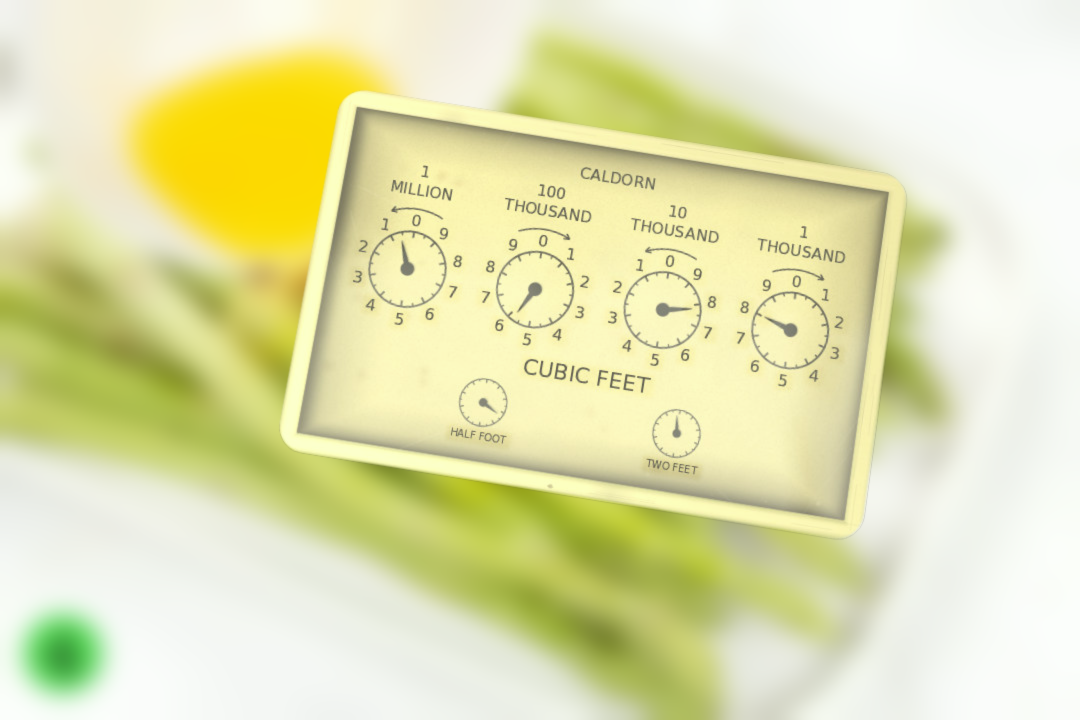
57800 ft³
